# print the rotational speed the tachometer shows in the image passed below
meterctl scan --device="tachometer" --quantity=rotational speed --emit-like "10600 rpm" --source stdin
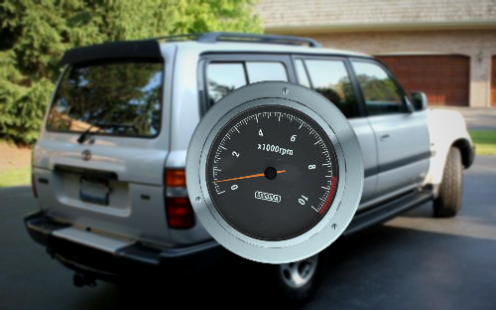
500 rpm
